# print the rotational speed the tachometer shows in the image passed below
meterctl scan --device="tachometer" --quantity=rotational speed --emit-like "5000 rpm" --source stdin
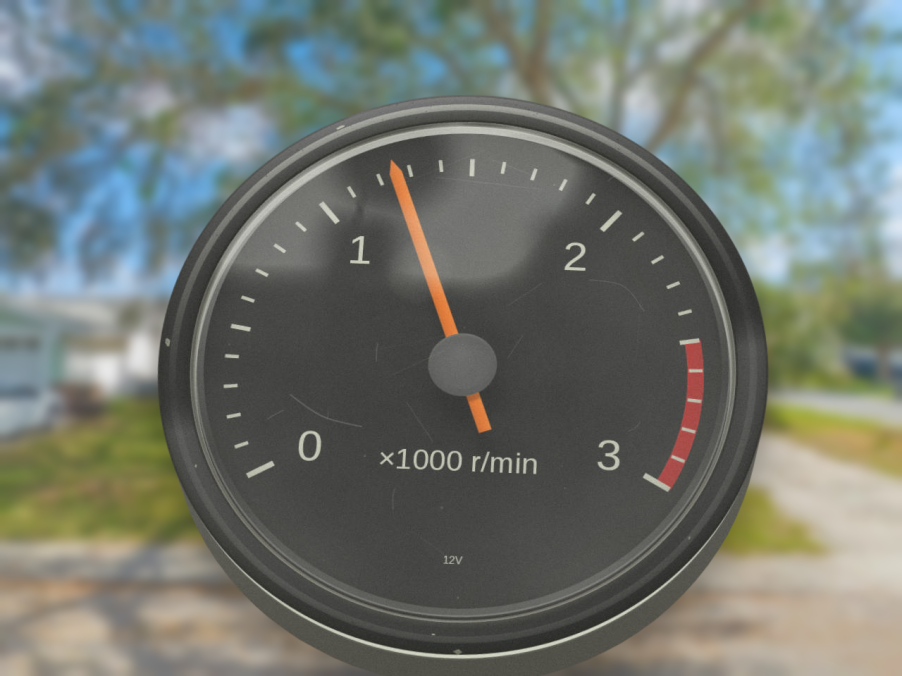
1250 rpm
